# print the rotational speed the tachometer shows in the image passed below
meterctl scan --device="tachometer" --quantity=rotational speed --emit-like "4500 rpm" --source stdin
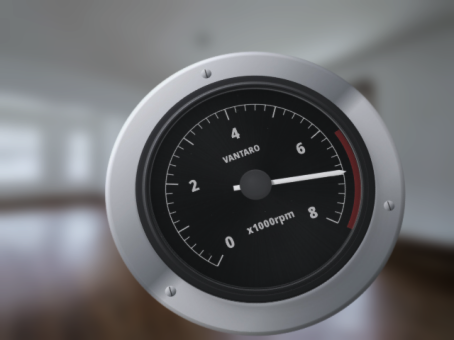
7000 rpm
